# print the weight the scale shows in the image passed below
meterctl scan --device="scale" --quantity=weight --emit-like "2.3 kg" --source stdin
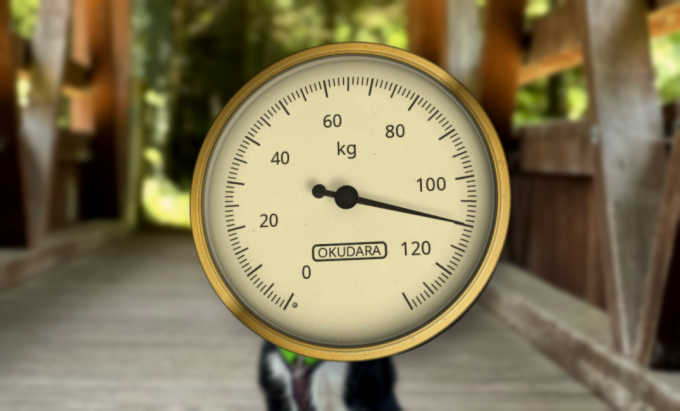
110 kg
